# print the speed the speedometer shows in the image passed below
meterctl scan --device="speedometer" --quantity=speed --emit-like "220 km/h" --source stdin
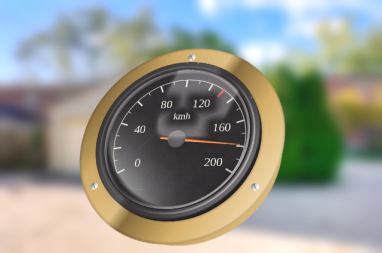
180 km/h
